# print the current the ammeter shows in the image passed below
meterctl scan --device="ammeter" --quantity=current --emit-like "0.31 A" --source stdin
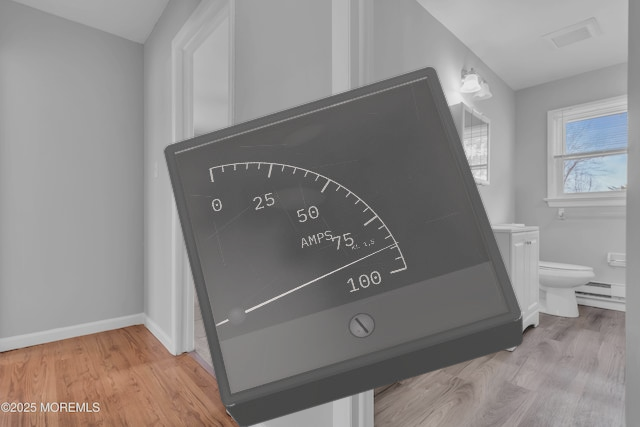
90 A
